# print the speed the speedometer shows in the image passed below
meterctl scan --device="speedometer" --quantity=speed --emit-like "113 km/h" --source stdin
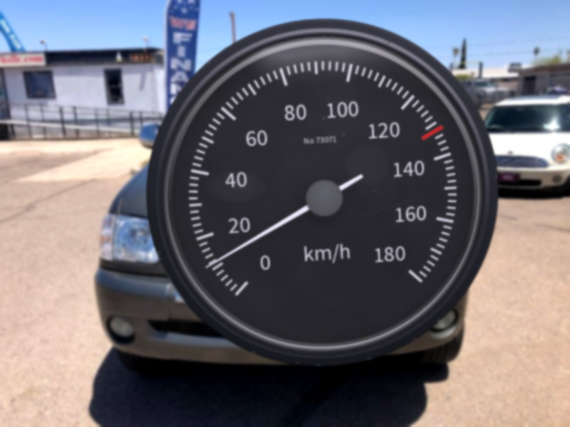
12 km/h
